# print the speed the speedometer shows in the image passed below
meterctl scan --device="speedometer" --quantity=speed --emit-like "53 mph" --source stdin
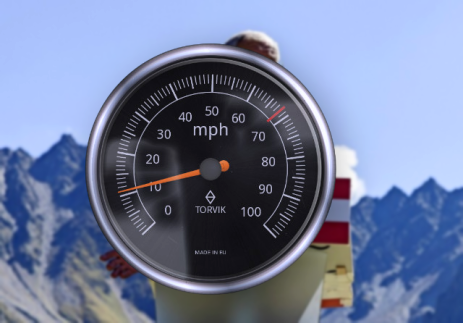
11 mph
